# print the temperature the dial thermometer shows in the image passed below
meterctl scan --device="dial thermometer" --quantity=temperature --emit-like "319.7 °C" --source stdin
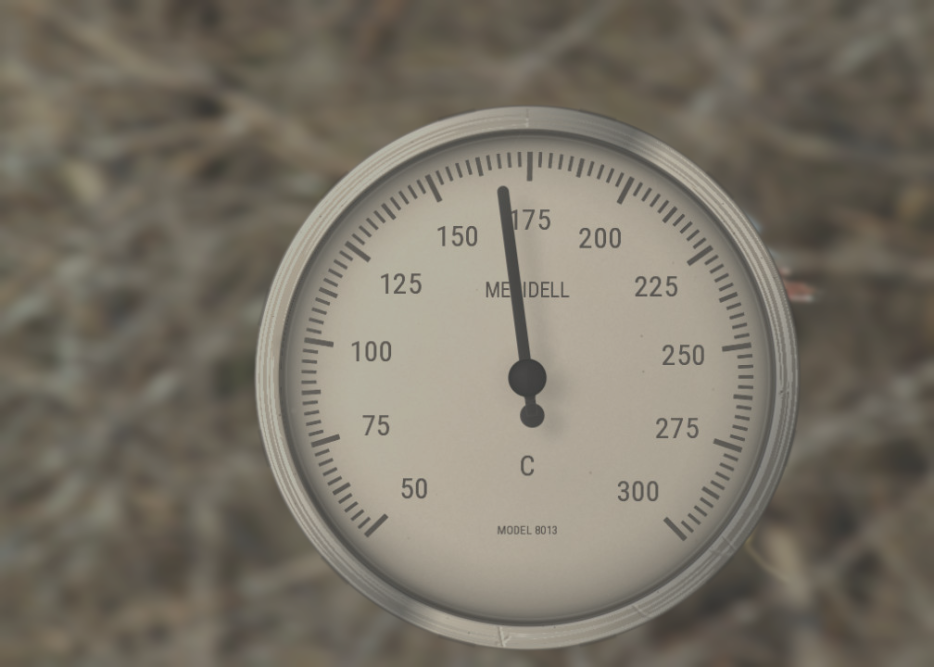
167.5 °C
